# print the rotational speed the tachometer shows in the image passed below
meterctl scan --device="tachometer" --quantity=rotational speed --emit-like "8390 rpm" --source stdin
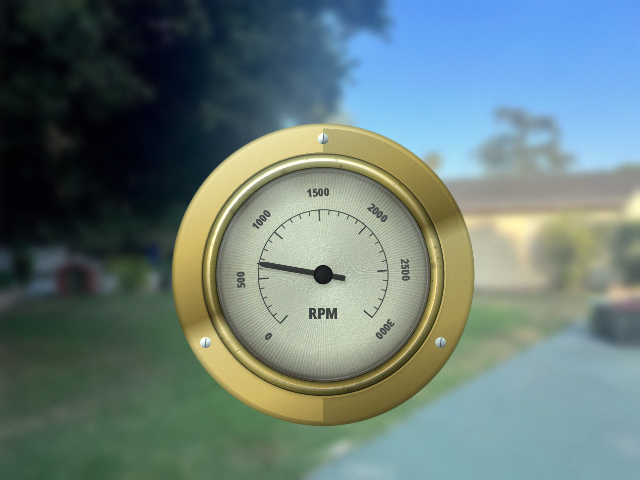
650 rpm
